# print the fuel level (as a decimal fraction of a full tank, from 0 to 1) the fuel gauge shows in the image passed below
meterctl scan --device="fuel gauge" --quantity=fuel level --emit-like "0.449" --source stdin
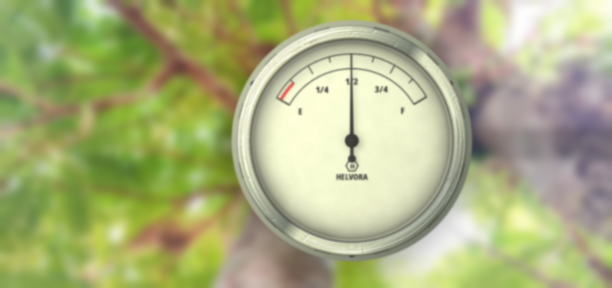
0.5
